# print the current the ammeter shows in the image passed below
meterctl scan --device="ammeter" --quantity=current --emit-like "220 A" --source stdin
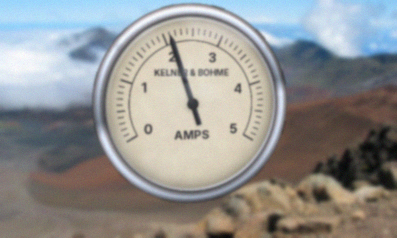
2.1 A
